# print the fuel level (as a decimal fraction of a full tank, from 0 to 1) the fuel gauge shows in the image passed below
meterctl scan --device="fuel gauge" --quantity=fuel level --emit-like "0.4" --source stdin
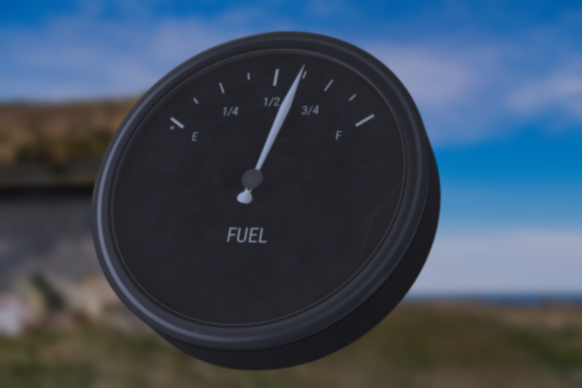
0.625
